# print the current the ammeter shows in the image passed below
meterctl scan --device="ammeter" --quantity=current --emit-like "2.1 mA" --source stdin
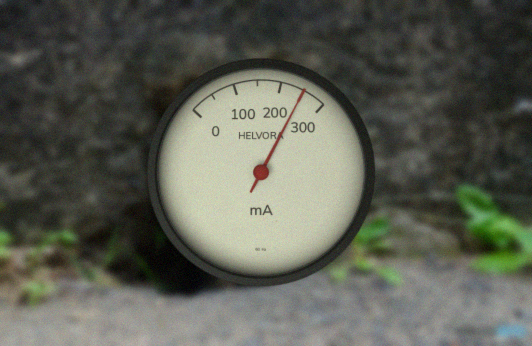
250 mA
